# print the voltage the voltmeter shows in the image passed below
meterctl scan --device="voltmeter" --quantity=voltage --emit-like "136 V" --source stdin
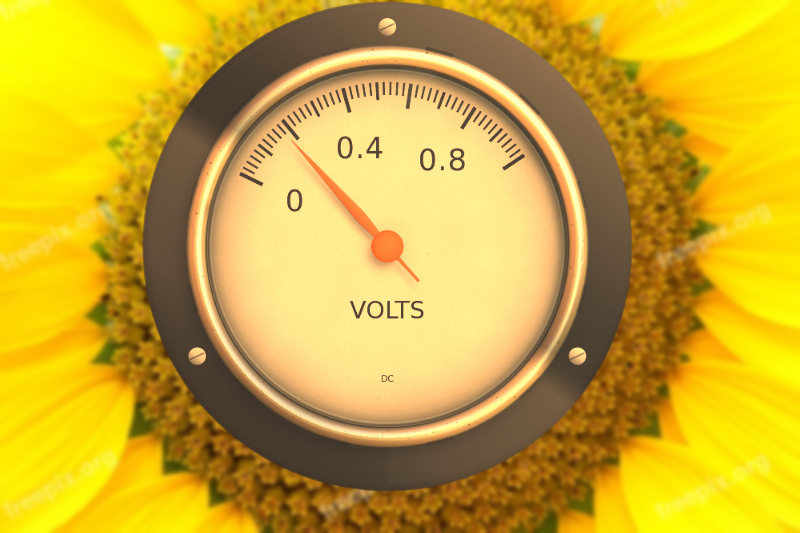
0.18 V
